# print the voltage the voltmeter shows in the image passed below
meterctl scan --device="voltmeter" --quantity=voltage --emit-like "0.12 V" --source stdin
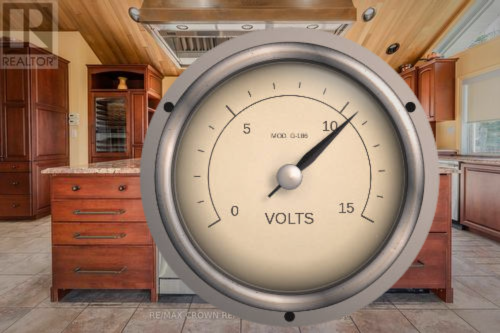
10.5 V
